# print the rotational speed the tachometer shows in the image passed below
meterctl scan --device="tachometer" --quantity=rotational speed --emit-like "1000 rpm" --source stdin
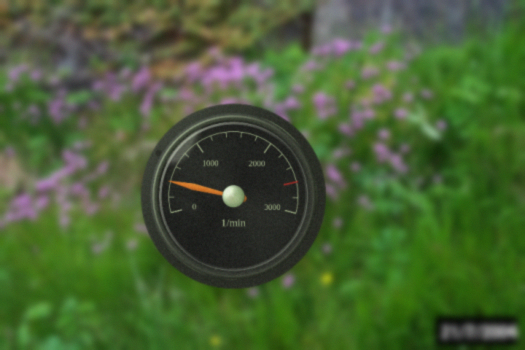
400 rpm
